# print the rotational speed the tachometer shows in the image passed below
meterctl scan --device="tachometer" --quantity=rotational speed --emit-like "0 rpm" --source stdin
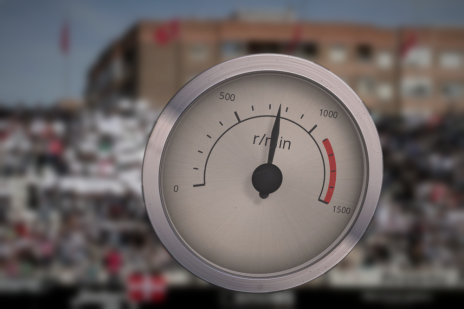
750 rpm
